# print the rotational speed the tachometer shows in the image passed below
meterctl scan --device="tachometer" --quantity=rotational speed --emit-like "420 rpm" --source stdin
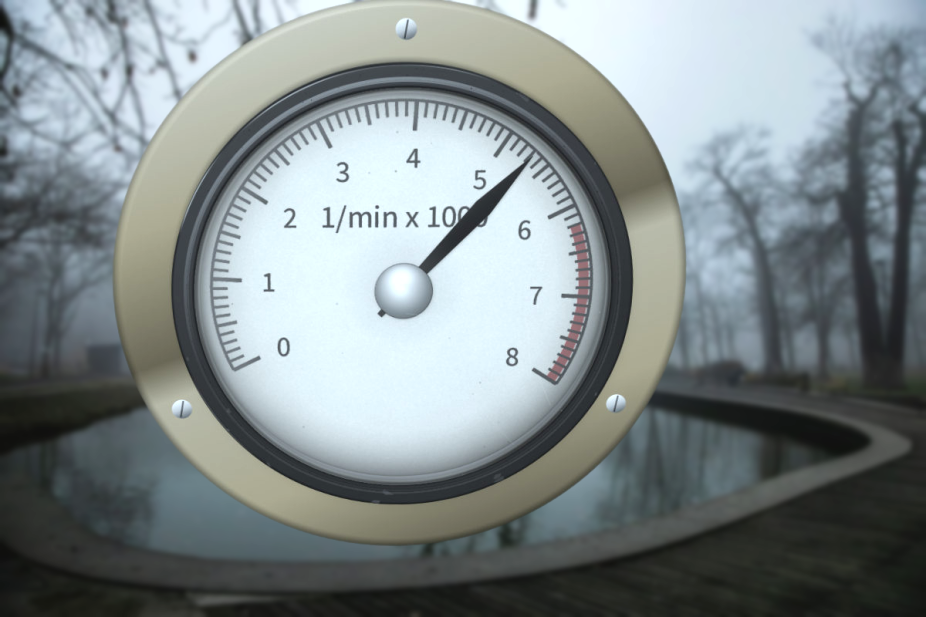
5300 rpm
